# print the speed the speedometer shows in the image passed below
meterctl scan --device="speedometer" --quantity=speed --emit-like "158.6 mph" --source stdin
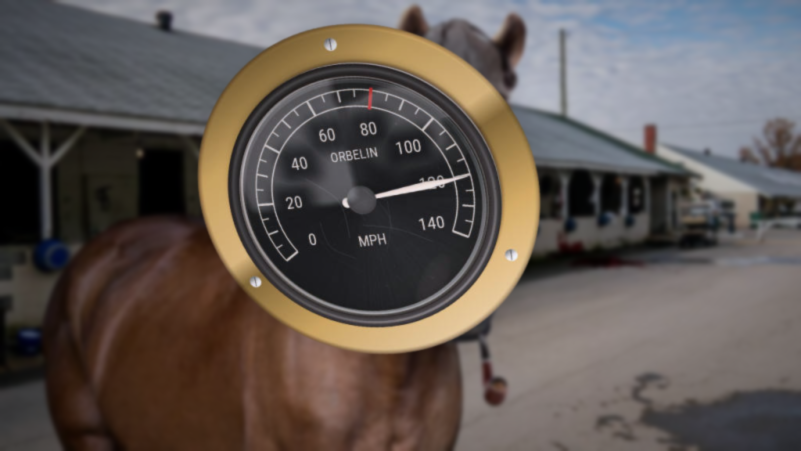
120 mph
